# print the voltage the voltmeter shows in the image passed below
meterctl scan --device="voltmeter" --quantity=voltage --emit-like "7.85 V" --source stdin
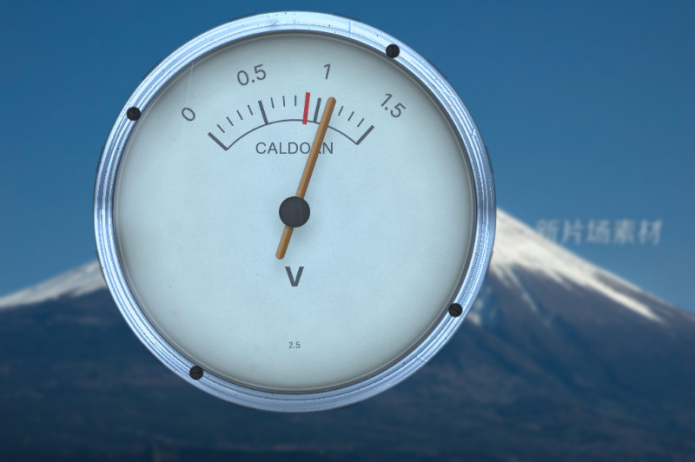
1.1 V
